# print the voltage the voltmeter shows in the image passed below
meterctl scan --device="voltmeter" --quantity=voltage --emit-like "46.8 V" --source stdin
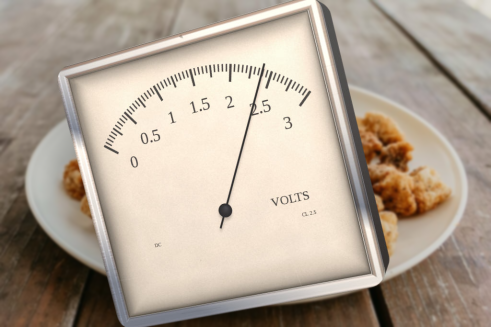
2.4 V
